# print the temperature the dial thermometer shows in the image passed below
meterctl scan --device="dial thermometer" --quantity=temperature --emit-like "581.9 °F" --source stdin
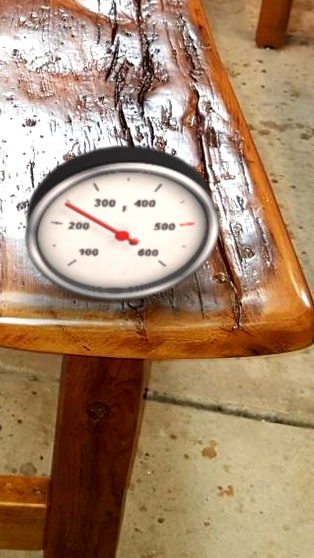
250 °F
